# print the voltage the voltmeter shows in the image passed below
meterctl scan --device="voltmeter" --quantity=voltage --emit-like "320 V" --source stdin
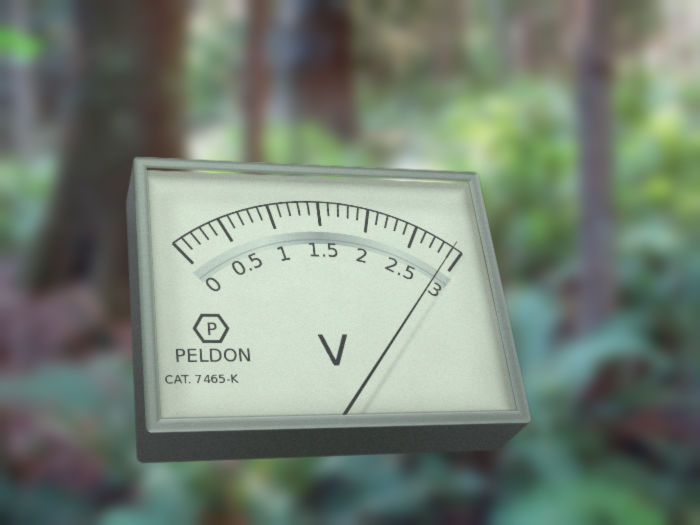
2.9 V
